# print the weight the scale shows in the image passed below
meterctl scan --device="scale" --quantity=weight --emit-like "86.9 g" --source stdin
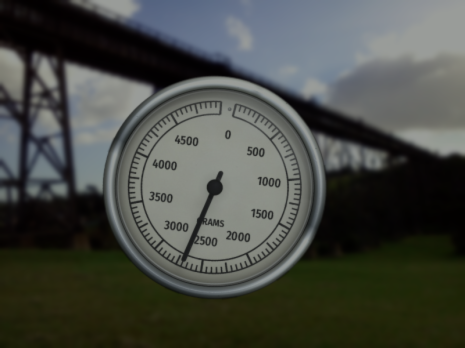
2700 g
